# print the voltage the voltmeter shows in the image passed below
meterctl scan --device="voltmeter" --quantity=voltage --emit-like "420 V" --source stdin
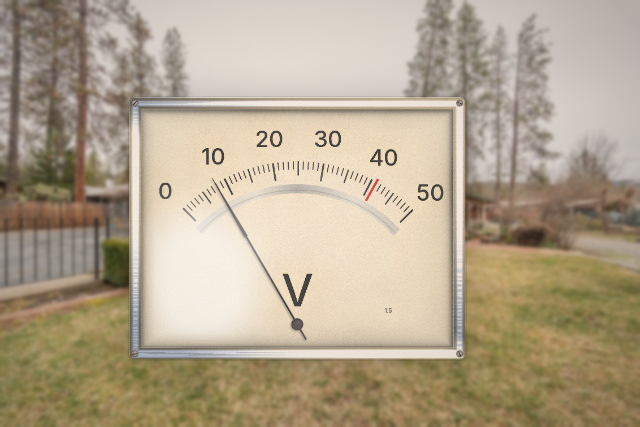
8 V
